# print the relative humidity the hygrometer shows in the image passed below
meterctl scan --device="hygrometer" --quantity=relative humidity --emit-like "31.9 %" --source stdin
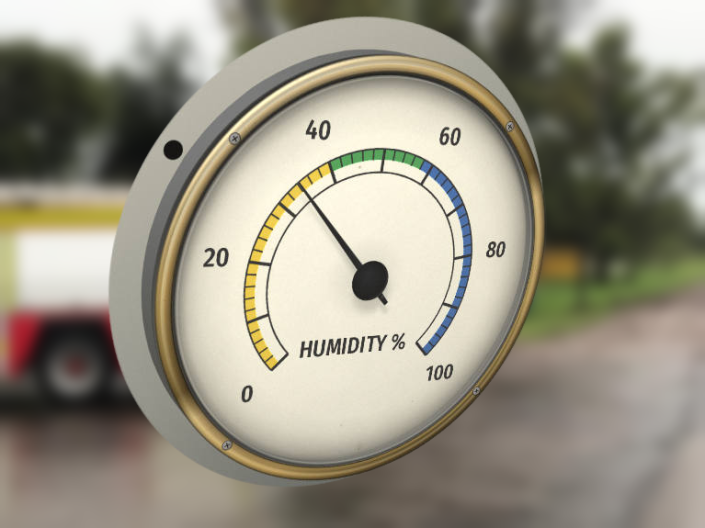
34 %
